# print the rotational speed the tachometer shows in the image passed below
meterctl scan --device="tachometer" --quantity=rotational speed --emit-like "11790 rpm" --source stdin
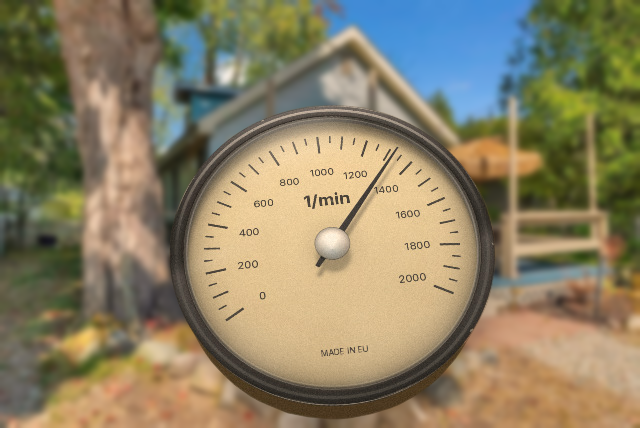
1325 rpm
